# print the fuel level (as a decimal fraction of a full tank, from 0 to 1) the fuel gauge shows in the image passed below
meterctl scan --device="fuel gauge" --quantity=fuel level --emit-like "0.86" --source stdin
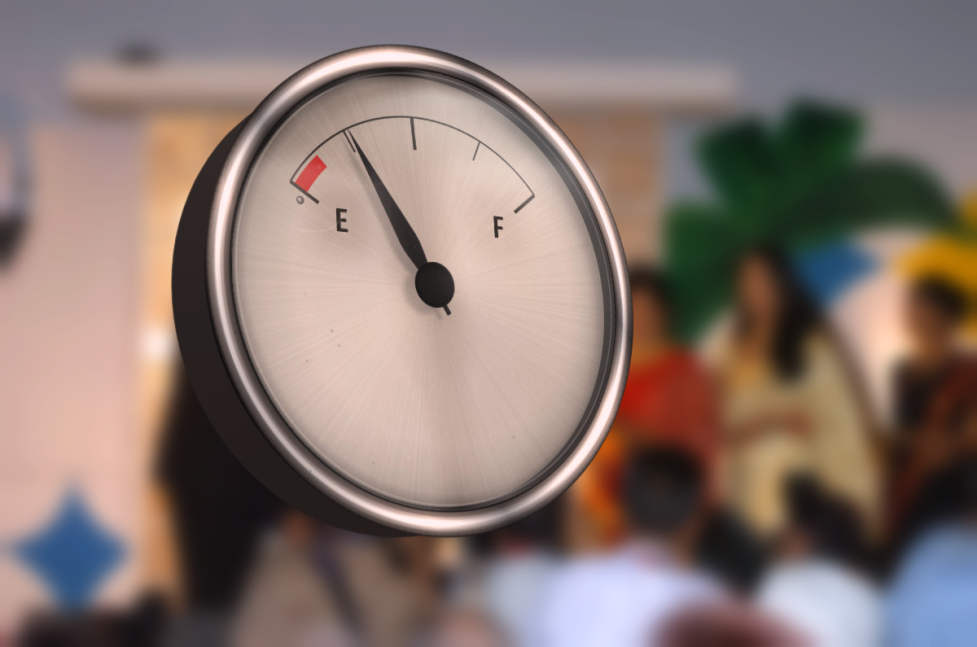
0.25
